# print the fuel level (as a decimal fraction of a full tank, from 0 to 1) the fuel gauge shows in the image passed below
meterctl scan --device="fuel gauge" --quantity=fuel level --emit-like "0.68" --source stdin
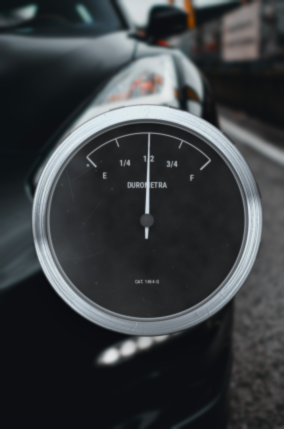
0.5
